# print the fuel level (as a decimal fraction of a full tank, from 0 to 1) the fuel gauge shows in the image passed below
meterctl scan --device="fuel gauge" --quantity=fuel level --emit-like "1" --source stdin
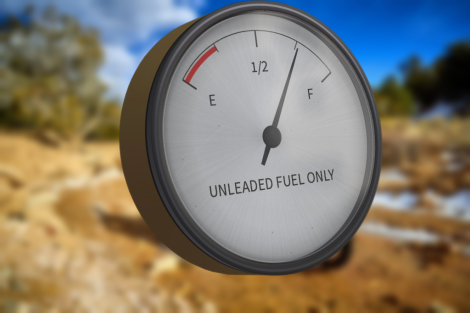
0.75
